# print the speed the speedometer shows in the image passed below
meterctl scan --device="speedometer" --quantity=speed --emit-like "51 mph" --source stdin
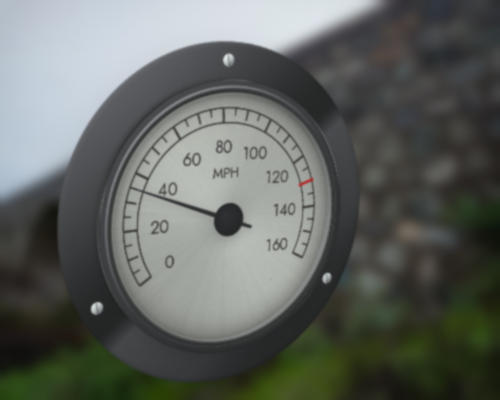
35 mph
